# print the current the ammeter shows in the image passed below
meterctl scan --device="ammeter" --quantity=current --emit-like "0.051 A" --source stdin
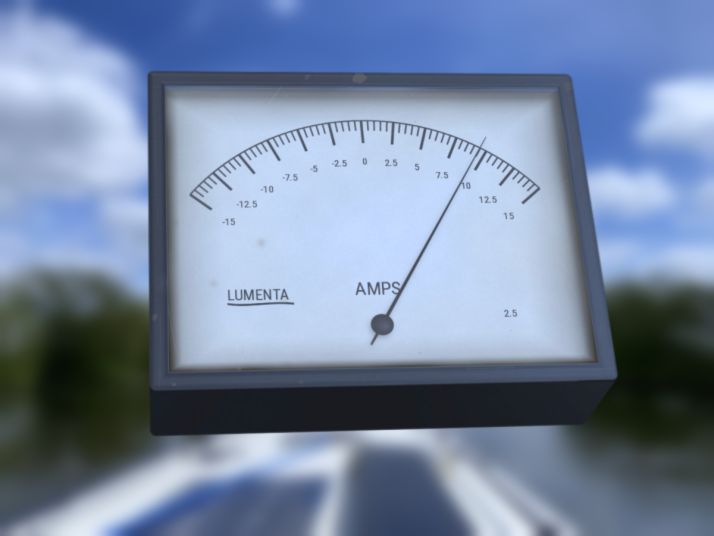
9.5 A
